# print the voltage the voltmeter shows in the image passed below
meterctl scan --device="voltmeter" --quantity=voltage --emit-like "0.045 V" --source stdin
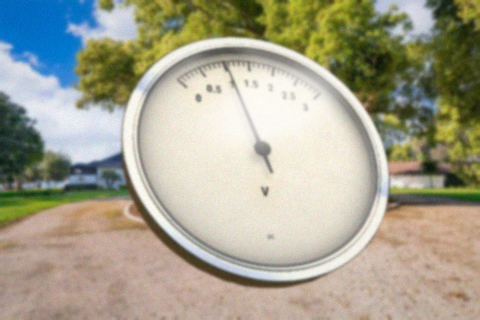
1 V
